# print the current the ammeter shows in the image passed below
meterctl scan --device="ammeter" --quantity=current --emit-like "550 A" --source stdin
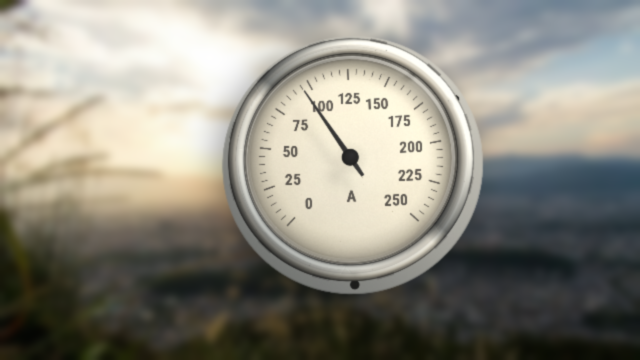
95 A
